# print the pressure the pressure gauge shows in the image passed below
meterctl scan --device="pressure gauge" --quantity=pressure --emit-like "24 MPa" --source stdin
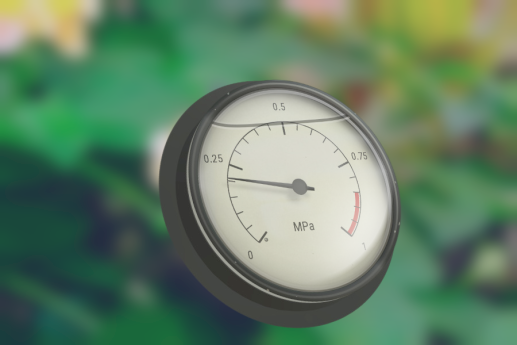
0.2 MPa
